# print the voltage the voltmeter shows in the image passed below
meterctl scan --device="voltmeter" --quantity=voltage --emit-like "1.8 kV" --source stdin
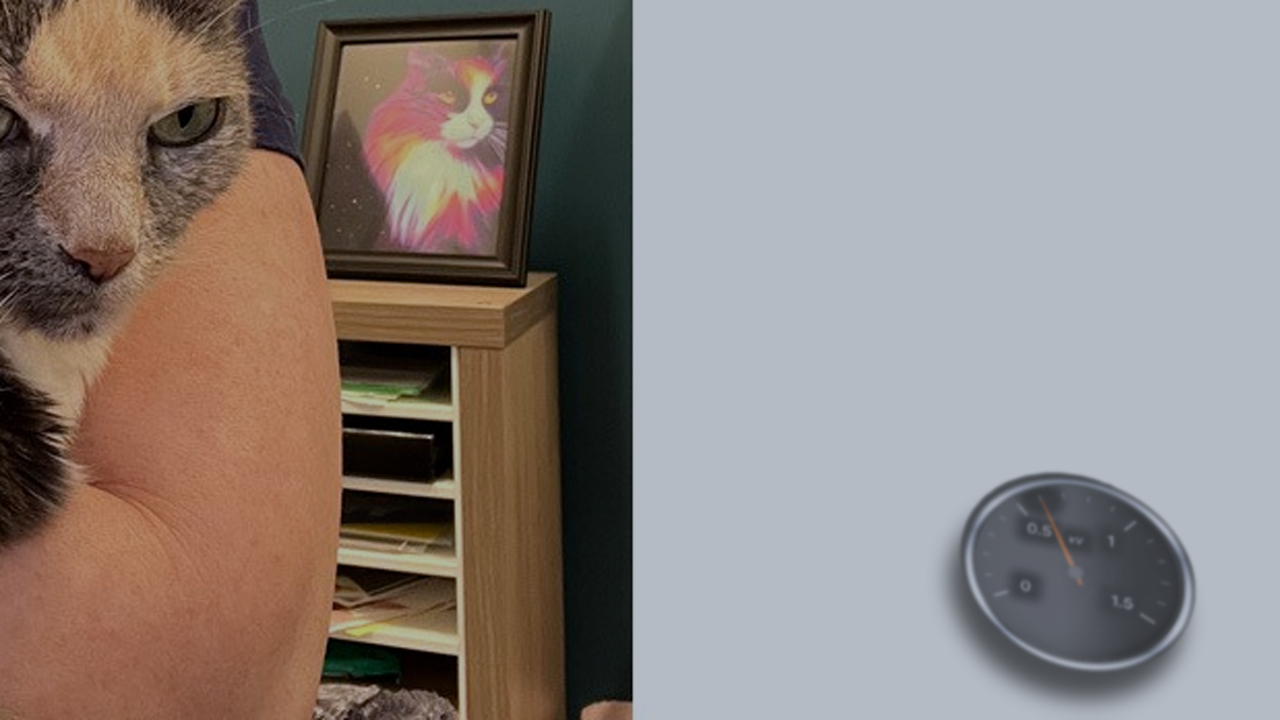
0.6 kV
